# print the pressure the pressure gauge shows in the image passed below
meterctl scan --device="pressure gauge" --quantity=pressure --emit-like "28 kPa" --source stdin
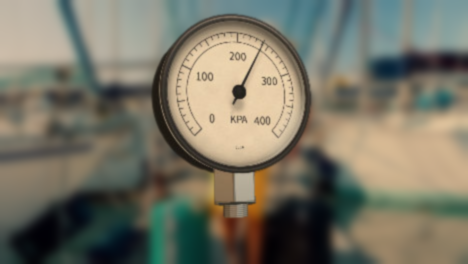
240 kPa
